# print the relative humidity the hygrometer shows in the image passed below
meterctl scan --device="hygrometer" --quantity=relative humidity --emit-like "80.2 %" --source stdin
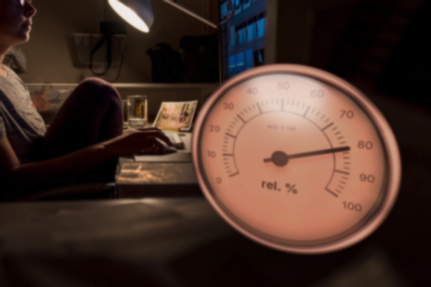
80 %
